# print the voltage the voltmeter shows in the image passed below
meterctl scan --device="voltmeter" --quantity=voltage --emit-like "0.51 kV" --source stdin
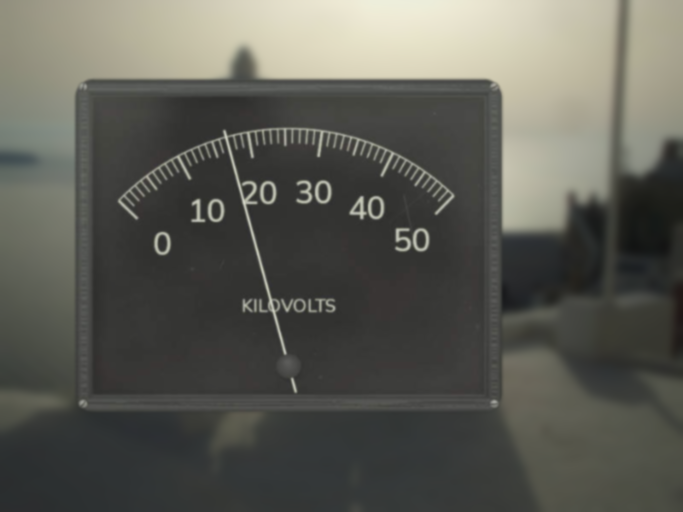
17 kV
